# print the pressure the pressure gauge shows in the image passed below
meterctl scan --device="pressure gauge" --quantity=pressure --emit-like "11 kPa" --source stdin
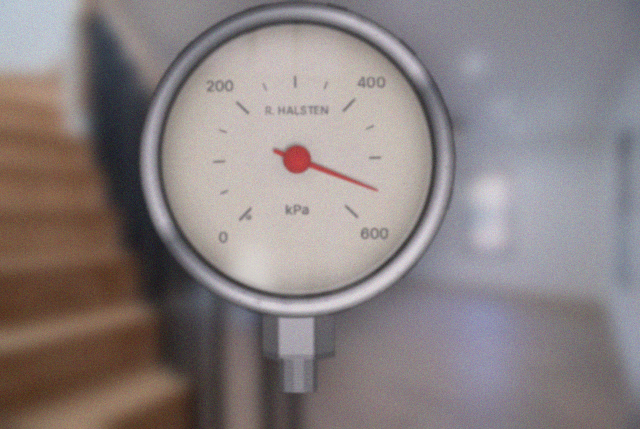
550 kPa
